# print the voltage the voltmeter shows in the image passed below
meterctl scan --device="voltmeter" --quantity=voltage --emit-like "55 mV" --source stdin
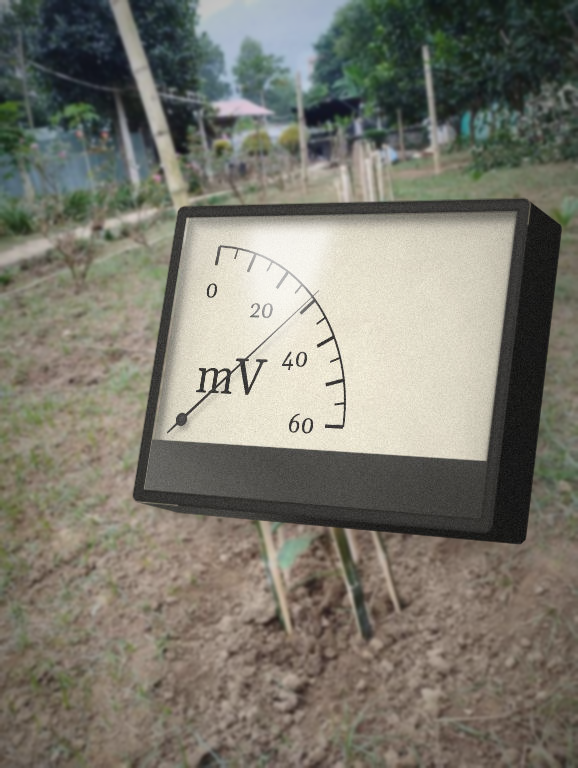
30 mV
